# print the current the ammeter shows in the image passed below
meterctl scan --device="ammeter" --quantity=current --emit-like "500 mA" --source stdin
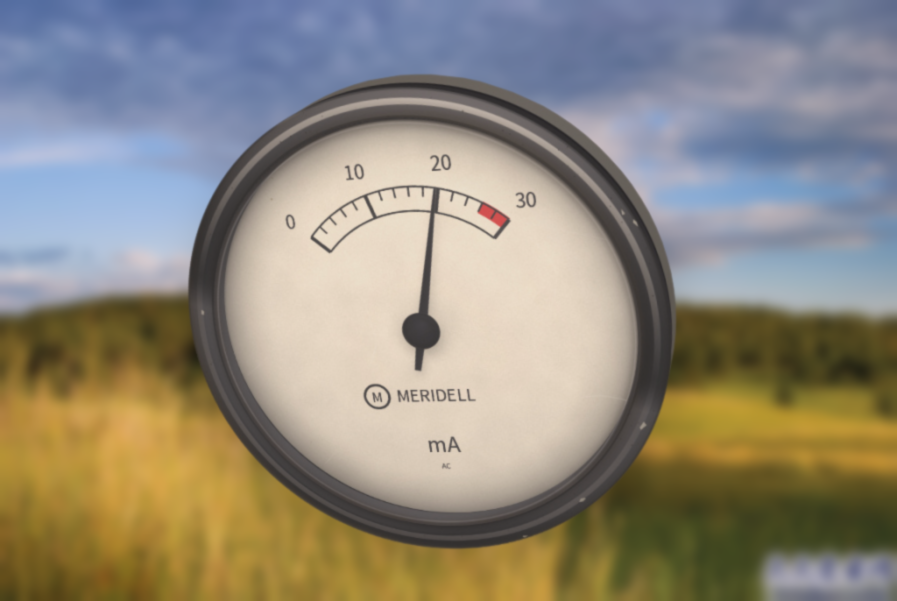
20 mA
